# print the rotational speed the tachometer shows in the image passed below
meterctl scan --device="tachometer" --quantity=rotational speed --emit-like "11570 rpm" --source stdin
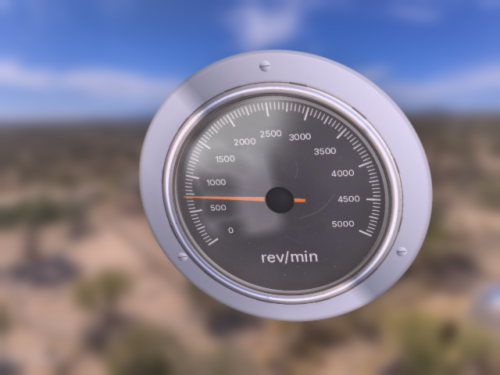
750 rpm
